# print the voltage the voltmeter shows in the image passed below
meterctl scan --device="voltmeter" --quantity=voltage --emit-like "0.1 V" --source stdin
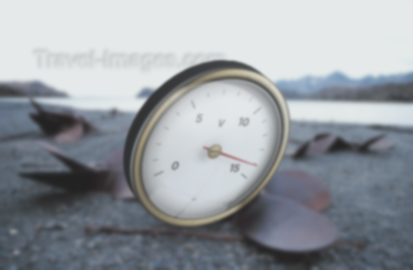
14 V
